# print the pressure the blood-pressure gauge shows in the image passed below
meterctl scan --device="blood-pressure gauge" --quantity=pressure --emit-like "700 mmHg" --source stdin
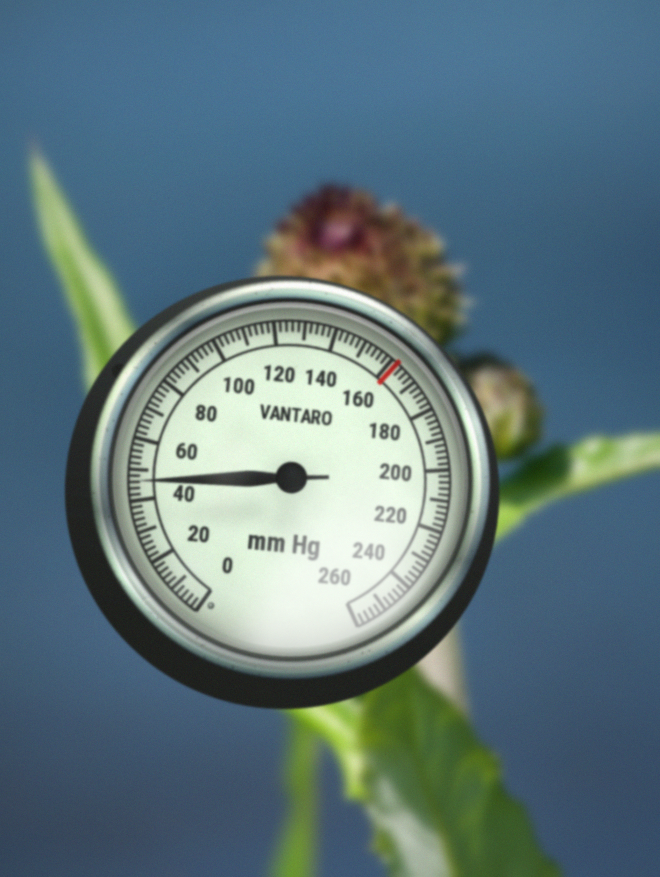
46 mmHg
